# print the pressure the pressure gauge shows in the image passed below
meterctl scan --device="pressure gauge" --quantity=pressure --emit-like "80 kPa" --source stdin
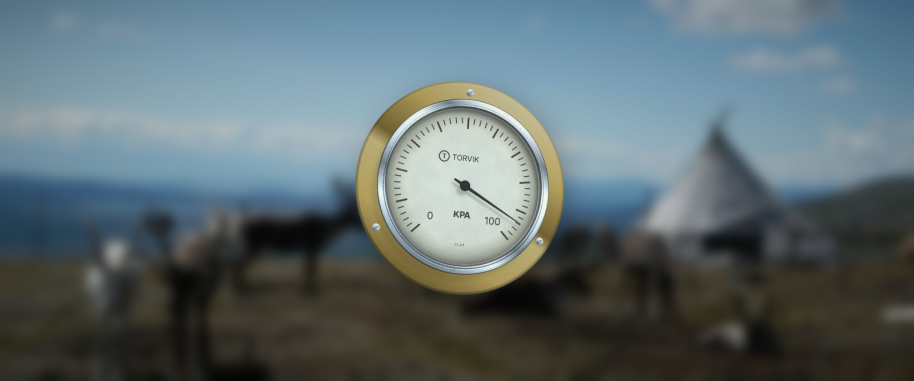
94 kPa
